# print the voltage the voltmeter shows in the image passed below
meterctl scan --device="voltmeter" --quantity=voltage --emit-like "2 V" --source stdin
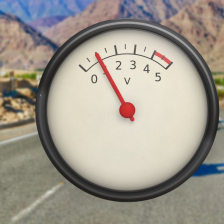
1 V
